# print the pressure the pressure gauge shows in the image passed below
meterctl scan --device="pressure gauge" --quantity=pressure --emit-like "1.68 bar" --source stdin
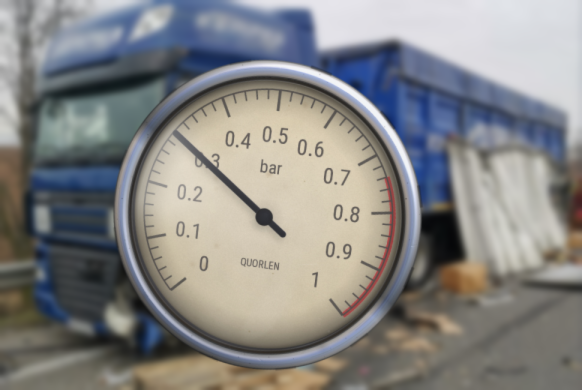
0.3 bar
